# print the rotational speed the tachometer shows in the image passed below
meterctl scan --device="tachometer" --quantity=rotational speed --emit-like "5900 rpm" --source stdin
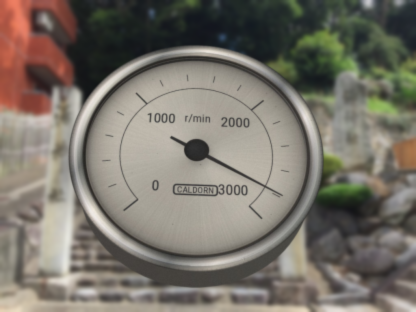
2800 rpm
